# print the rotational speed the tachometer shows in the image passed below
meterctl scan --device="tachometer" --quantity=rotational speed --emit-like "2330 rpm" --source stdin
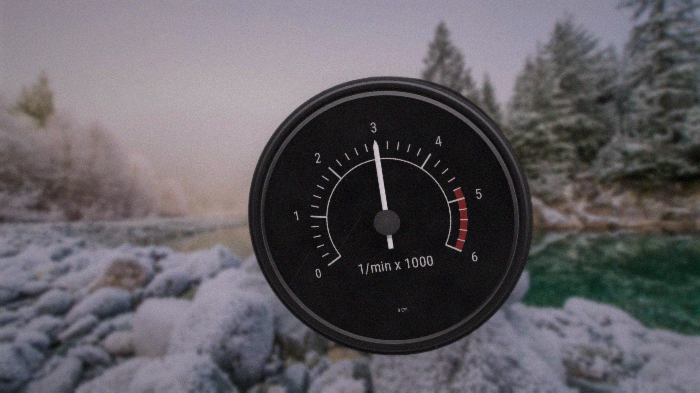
3000 rpm
